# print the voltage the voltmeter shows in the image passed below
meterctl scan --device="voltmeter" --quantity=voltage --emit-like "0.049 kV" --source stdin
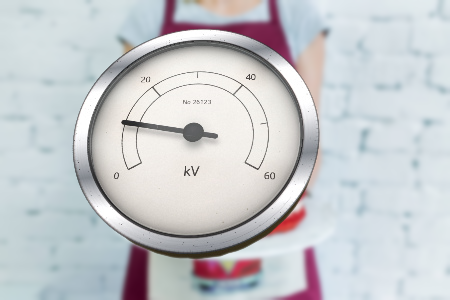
10 kV
